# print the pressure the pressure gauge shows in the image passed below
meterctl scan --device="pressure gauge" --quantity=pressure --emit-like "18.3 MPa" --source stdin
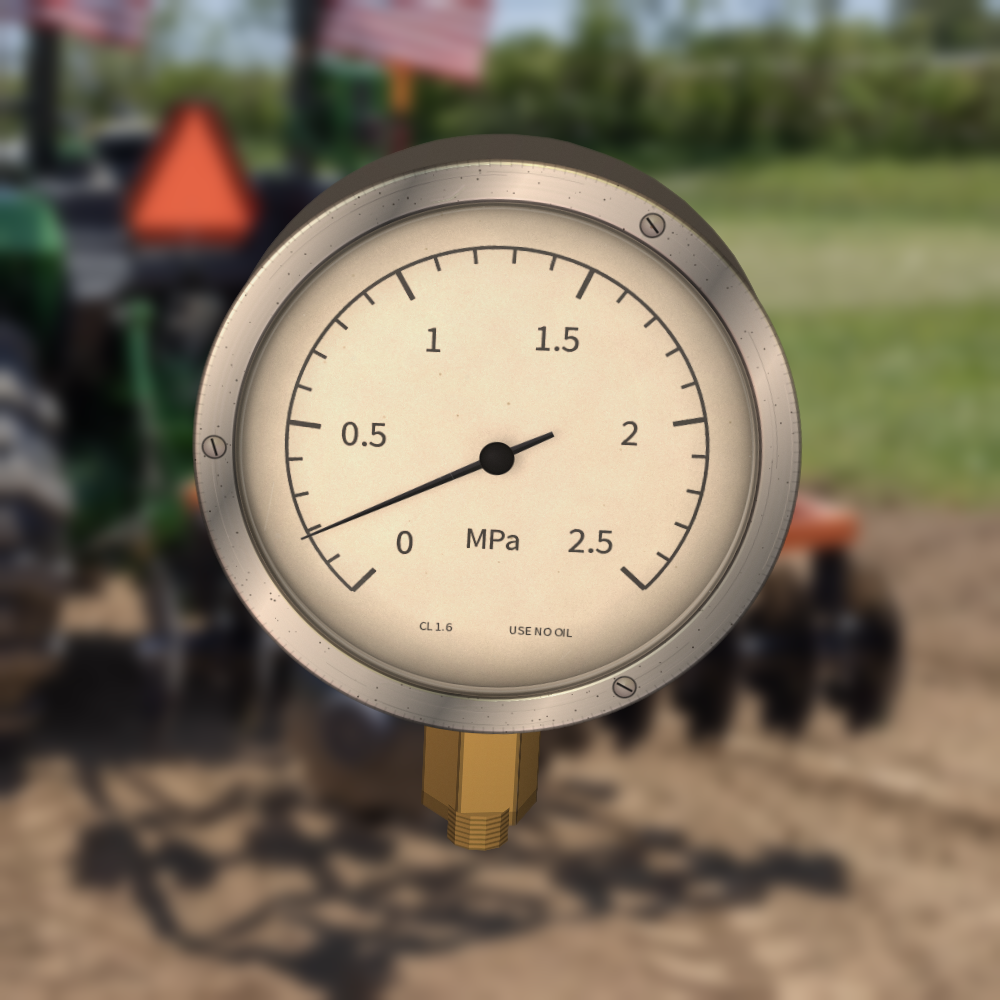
0.2 MPa
